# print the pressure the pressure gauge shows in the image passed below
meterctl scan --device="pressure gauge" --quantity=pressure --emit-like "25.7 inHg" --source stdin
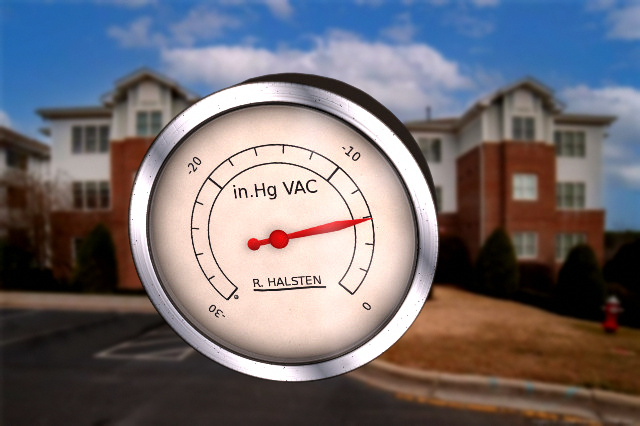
-6 inHg
